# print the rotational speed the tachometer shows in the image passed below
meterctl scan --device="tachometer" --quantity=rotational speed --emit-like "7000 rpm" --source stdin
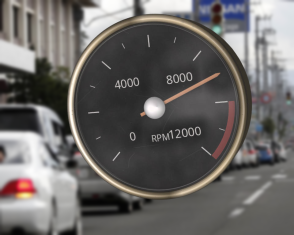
9000 rpm
